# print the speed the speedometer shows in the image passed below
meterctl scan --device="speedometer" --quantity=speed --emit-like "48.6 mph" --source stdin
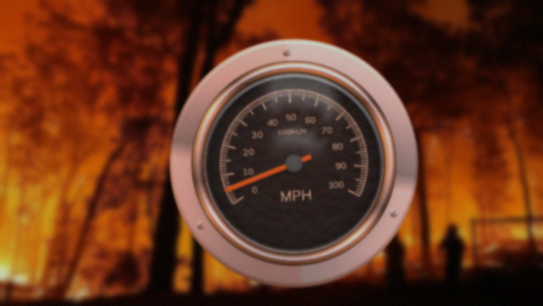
5 mph
